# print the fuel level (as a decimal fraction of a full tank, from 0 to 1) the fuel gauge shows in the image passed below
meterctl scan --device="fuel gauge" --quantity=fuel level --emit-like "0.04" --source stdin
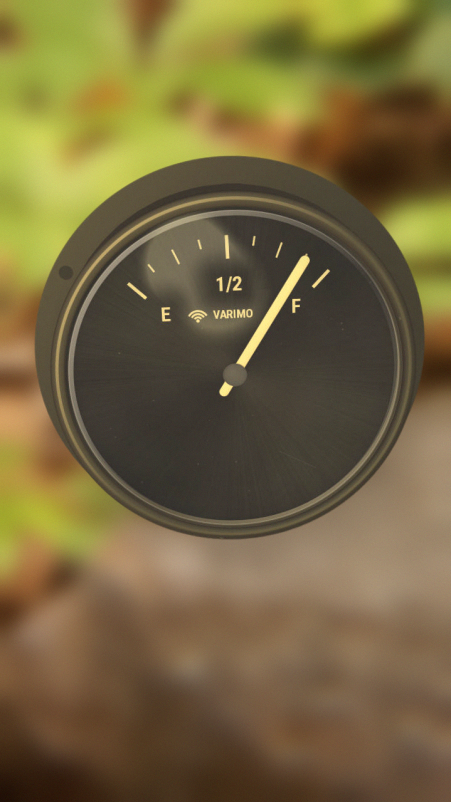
0.875
